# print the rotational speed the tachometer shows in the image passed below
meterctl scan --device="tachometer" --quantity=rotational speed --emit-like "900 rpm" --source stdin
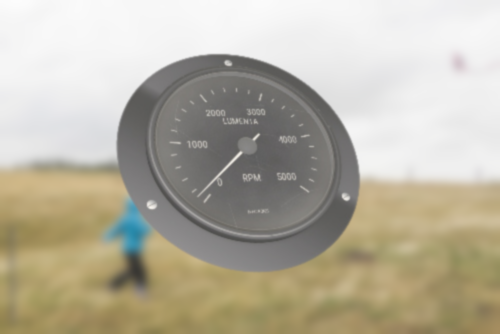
100 rpm
